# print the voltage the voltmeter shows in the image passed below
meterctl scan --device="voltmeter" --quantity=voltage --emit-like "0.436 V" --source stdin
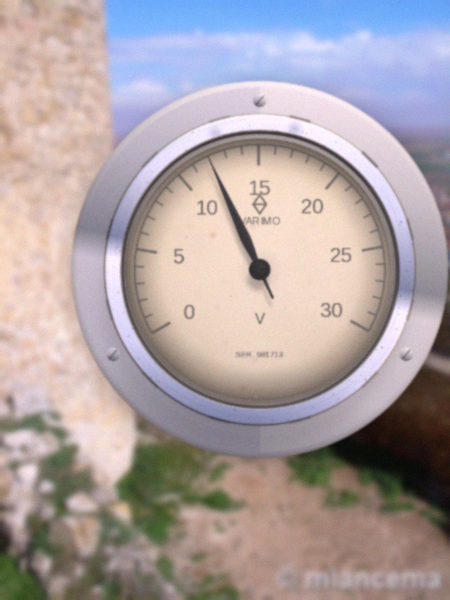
12 V
